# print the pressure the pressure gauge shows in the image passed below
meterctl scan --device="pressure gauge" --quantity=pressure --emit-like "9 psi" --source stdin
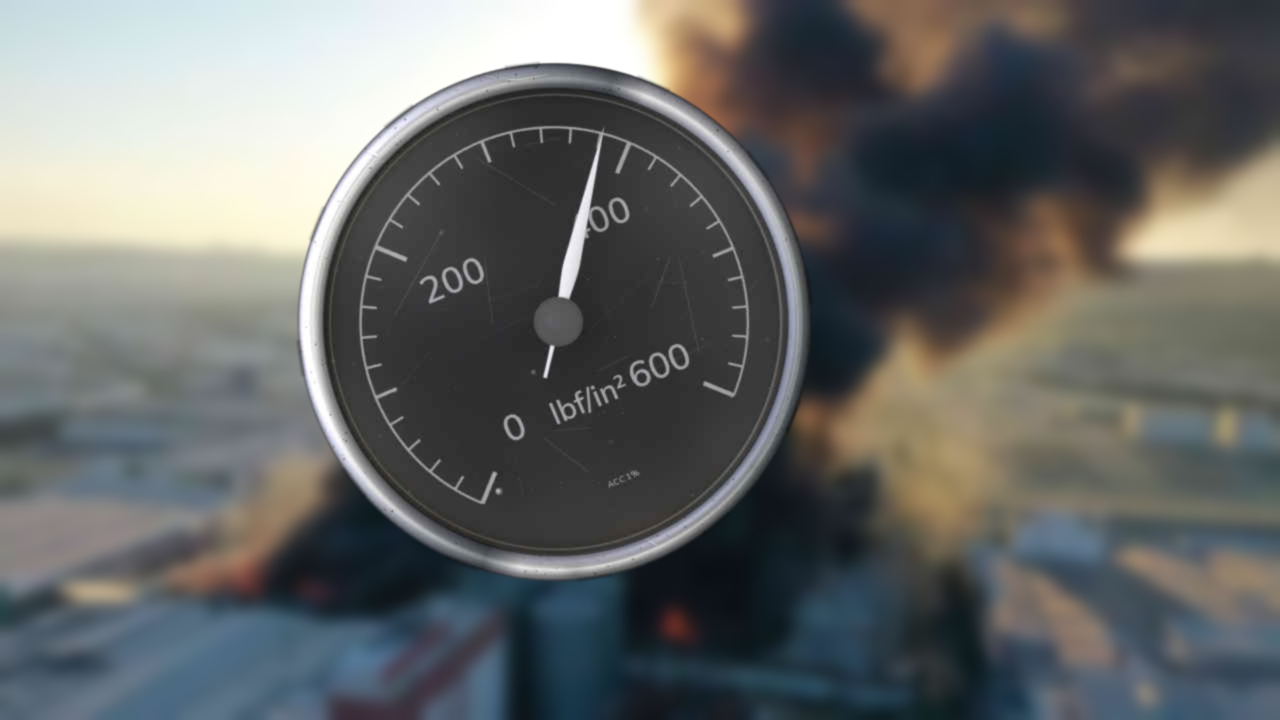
380 psi
